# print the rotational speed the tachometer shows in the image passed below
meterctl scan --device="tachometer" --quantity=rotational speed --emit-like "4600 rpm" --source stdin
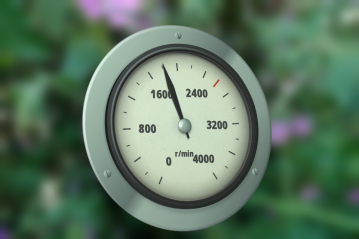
1800 rpm
